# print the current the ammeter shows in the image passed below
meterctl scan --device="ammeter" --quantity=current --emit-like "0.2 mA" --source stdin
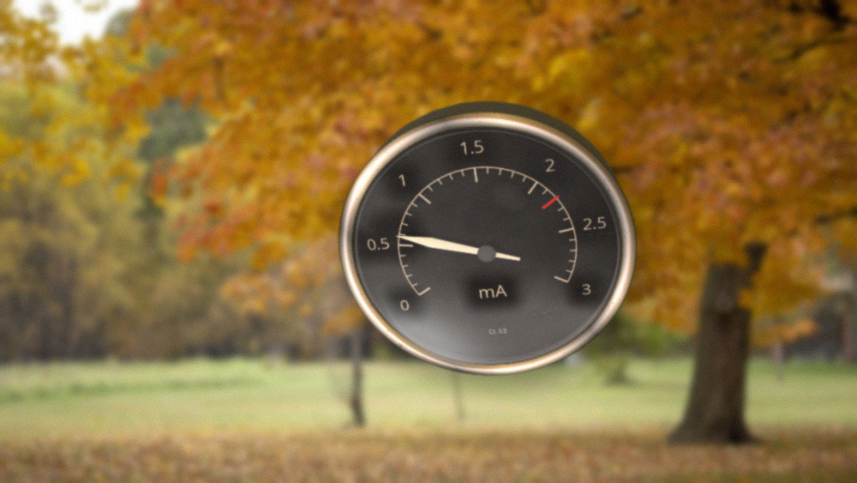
0.6 mA
